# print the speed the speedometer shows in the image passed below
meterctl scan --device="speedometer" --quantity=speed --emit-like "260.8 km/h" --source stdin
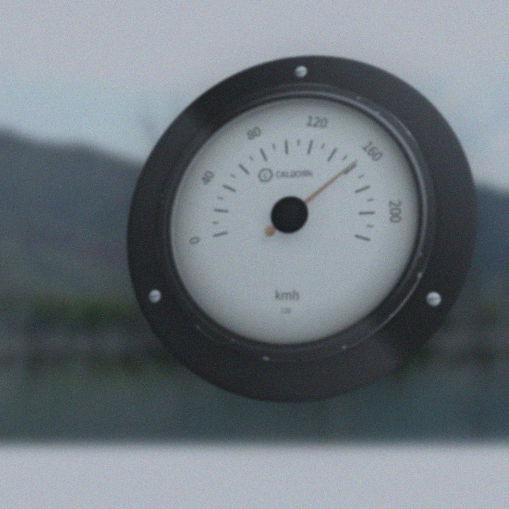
160 km/h
